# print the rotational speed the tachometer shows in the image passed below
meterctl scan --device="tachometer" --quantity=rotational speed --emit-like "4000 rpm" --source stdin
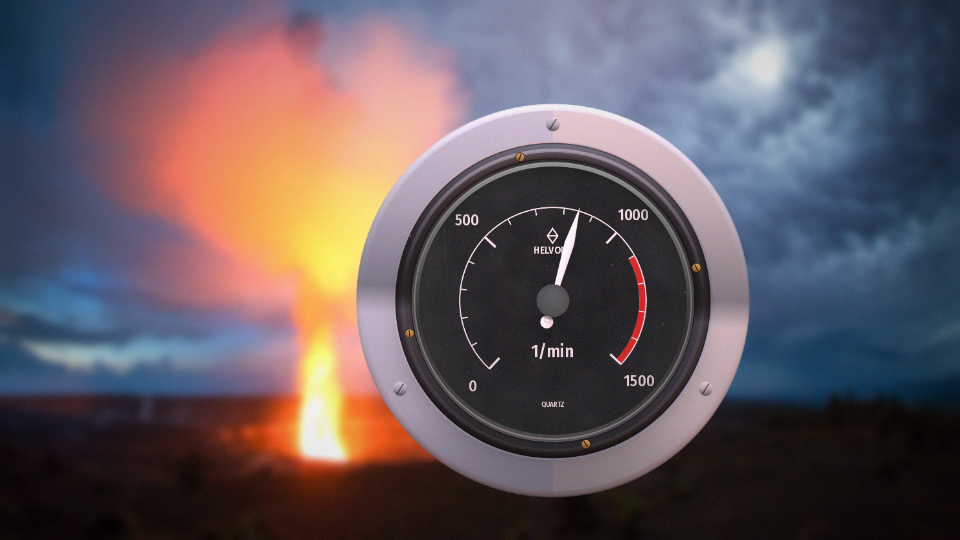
850 rpm
